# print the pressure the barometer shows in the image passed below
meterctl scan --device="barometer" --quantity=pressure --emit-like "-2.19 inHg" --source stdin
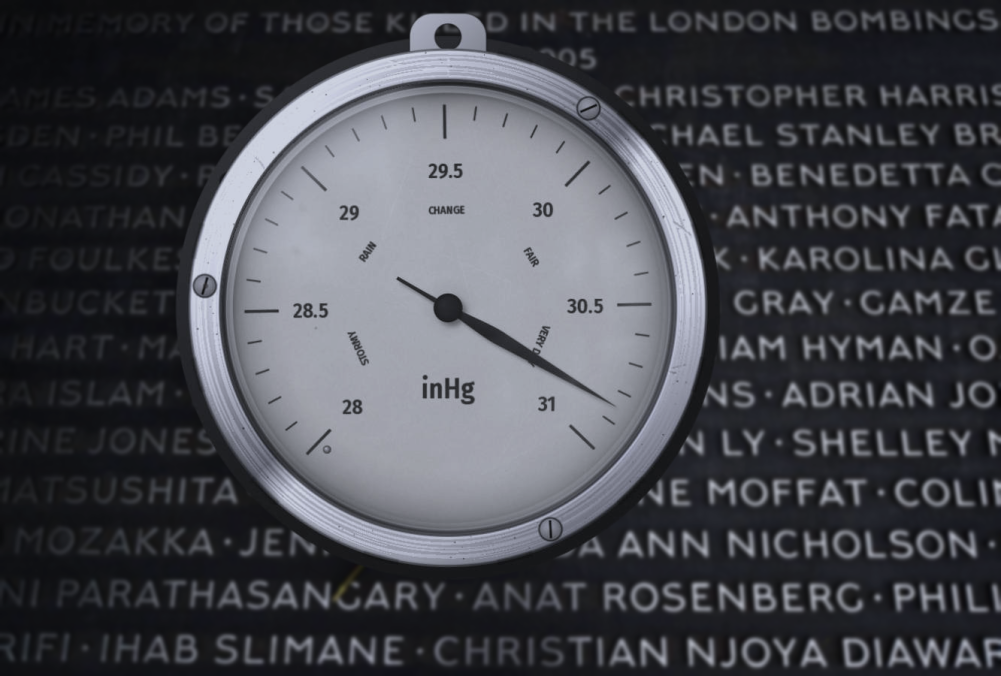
30.85 inHg
